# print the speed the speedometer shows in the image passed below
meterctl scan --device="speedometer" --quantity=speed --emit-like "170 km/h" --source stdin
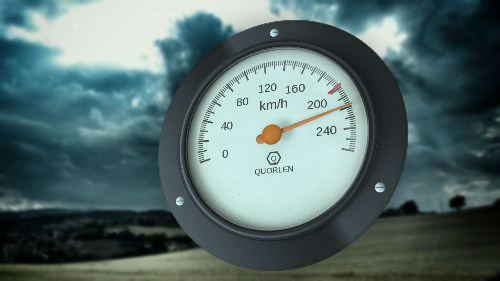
220 km/h
